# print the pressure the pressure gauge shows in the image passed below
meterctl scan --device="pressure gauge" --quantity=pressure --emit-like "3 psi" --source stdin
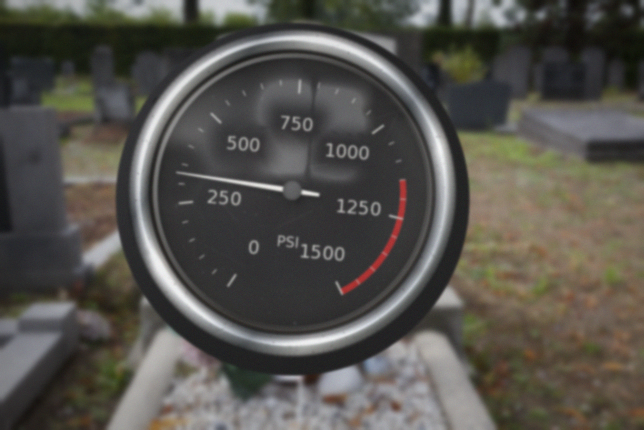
325 psi
